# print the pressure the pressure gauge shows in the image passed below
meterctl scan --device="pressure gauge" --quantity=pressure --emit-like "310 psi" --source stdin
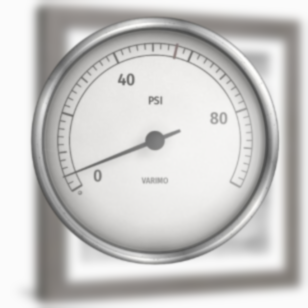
4 psi
